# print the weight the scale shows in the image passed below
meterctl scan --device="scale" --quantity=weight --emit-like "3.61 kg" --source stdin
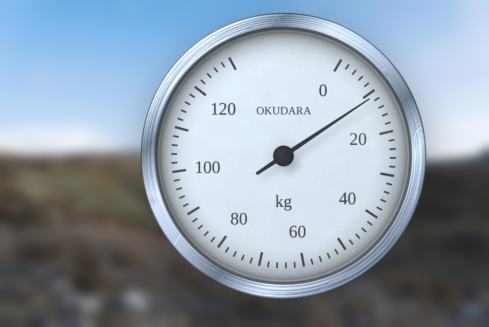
11 kg
